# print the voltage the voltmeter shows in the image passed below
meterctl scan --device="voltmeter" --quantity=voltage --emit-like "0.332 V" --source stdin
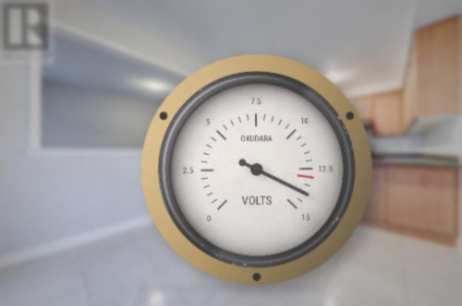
14 V
